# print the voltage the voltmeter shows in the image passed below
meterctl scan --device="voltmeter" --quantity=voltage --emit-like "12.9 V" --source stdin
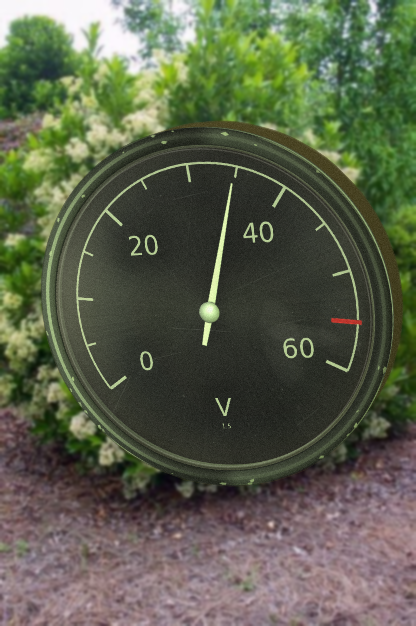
35 V
